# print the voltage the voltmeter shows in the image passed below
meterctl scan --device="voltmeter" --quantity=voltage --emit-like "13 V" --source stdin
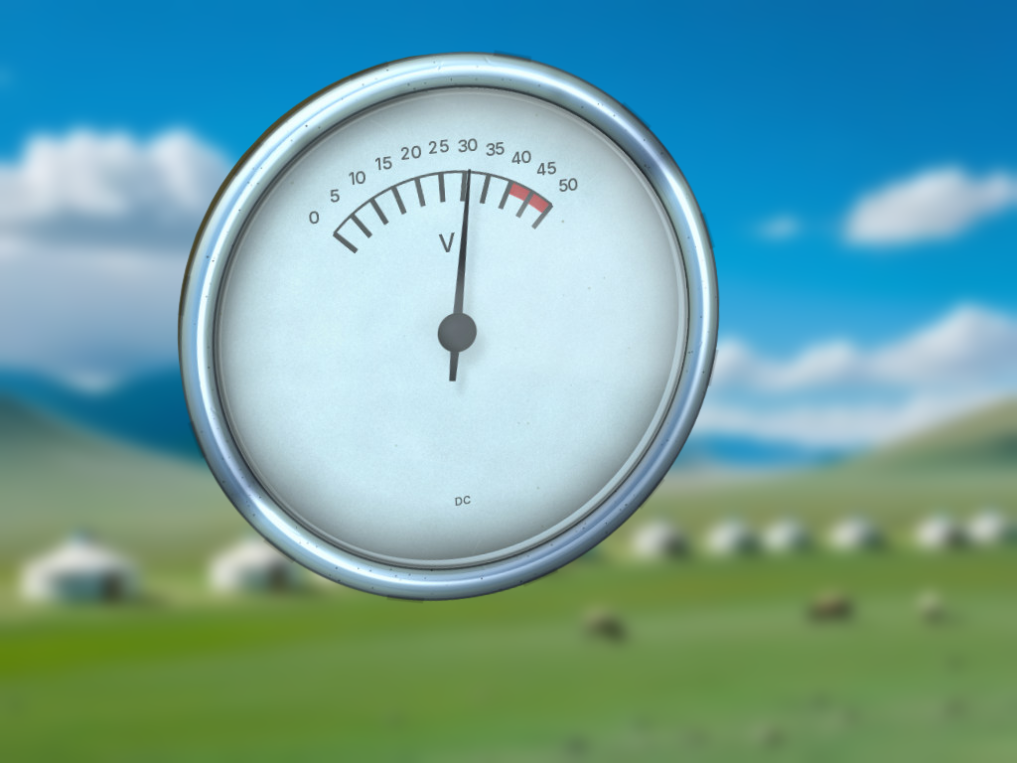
30 V
